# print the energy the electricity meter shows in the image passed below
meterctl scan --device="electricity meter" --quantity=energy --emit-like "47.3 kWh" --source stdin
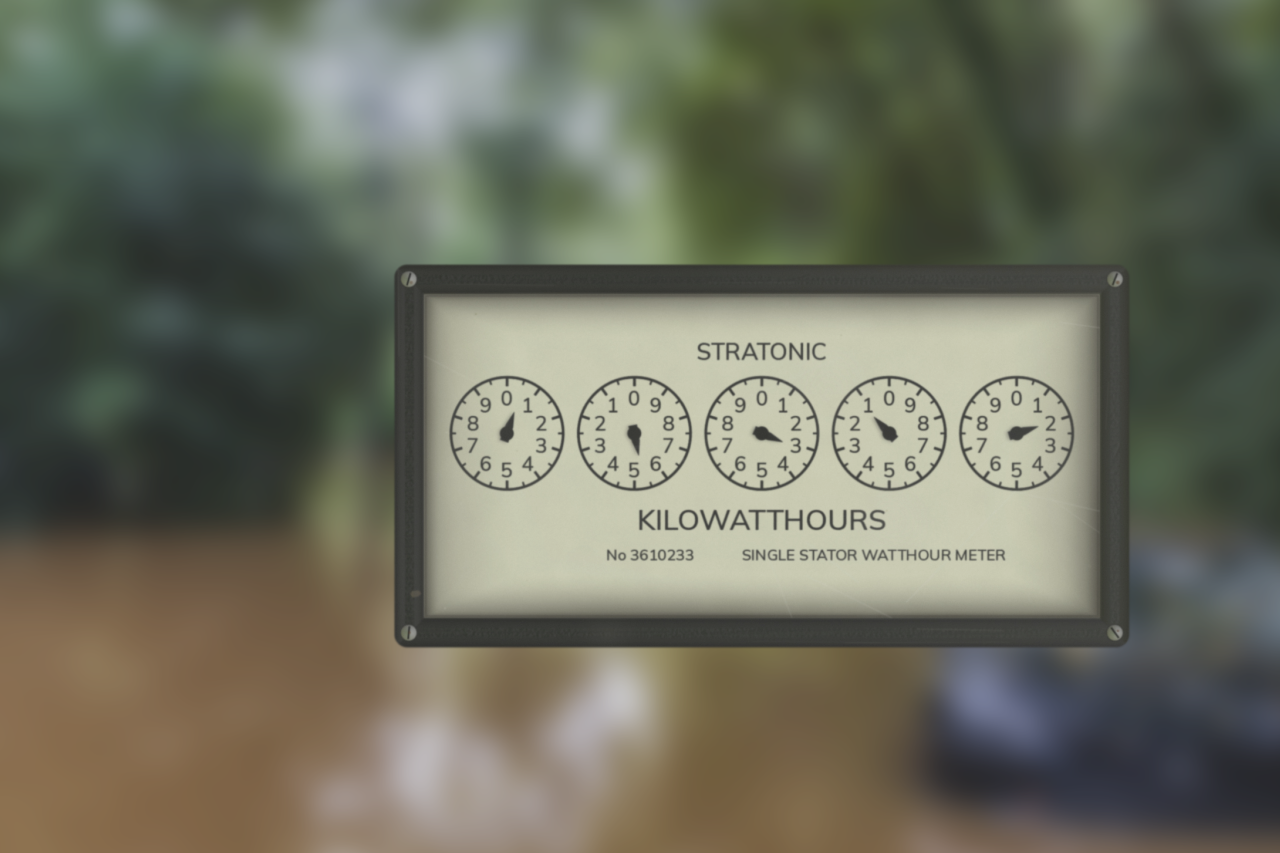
5312 kWh
